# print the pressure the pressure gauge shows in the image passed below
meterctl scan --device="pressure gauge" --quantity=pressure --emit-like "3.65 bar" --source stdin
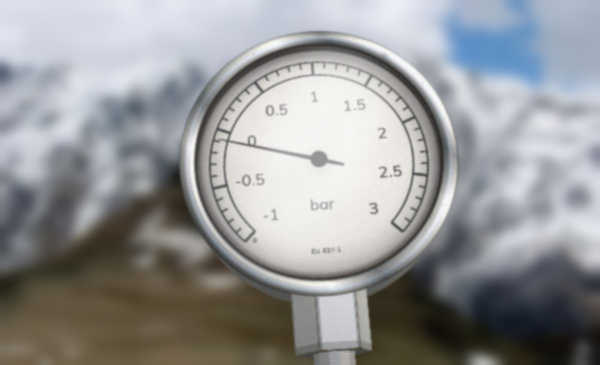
-0.1 bar
